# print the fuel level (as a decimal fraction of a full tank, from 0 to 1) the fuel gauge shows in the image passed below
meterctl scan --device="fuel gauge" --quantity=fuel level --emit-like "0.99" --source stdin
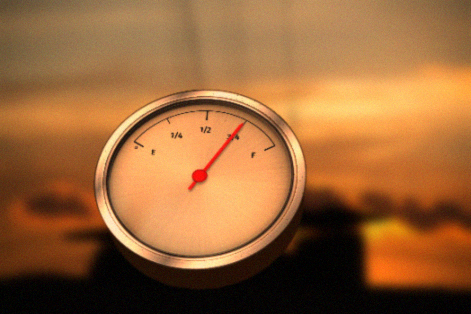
0.75
